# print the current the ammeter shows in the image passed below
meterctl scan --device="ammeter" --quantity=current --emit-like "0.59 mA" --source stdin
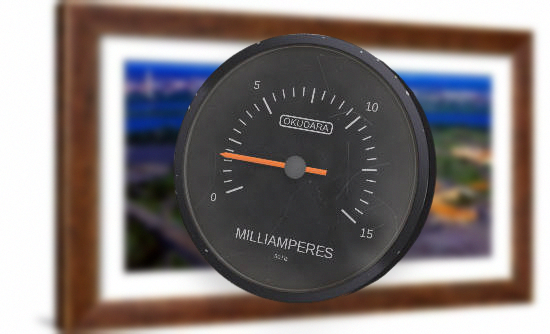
1.75 mA
